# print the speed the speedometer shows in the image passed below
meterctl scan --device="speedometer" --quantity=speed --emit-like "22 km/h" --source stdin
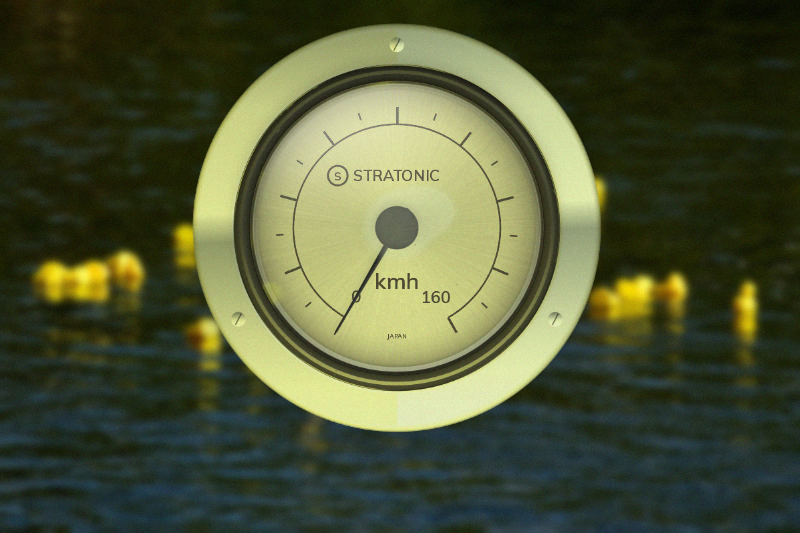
0 km/h
